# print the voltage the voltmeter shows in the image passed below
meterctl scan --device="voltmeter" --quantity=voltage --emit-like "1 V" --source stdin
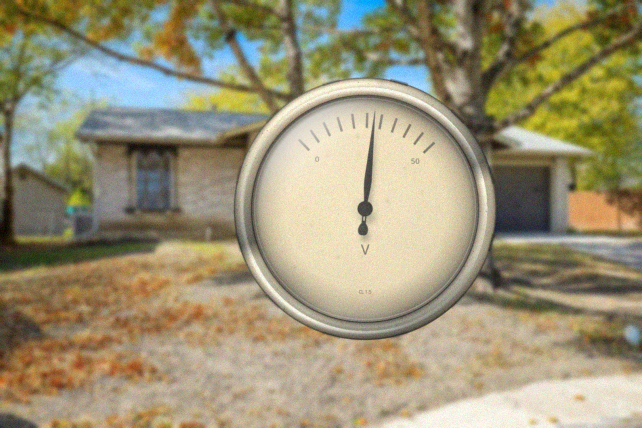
27.5 V
